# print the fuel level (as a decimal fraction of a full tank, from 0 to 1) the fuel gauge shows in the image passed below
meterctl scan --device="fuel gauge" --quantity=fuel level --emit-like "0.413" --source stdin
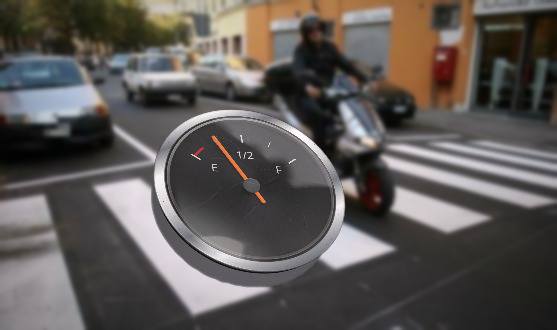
0.25
